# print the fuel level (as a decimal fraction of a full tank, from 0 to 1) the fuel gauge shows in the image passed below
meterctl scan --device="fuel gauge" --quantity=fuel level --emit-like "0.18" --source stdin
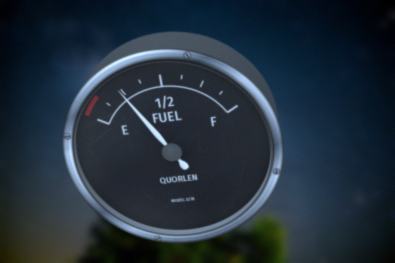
0.25
